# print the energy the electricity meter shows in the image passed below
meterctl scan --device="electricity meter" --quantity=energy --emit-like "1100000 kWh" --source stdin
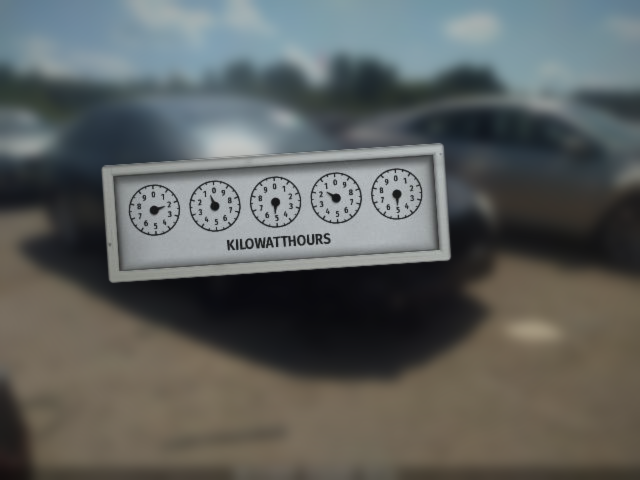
20515 kWh
